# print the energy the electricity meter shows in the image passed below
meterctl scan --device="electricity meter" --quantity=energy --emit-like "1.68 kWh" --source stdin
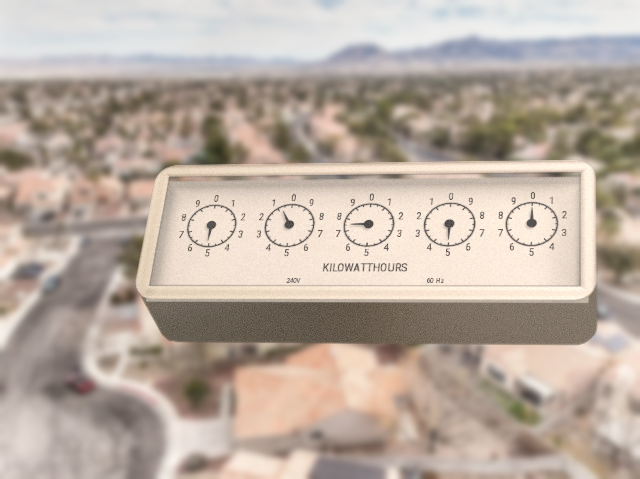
50750 kWh
